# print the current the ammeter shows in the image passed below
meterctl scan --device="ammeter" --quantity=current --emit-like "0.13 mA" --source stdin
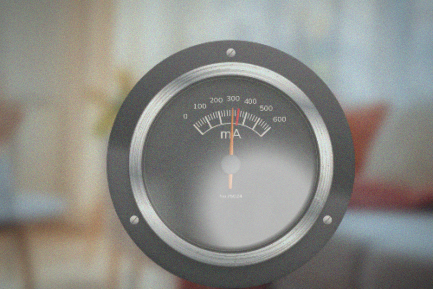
300 mA
